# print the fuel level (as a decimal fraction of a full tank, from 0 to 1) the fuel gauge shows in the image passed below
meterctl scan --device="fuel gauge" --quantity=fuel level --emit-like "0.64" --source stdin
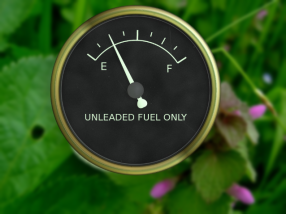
0.25
